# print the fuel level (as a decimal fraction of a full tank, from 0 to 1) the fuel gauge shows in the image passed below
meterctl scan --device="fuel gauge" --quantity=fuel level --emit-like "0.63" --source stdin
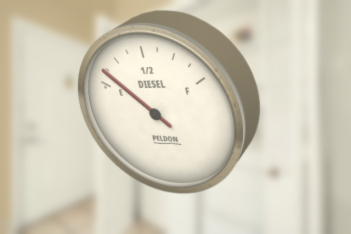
0.125
